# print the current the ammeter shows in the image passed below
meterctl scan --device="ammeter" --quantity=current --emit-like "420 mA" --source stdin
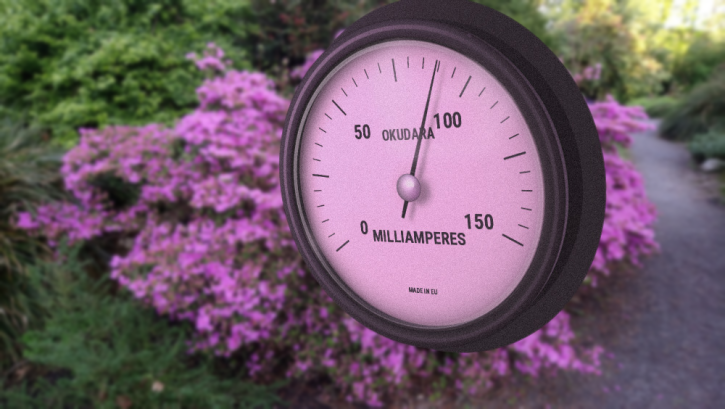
90 mA
